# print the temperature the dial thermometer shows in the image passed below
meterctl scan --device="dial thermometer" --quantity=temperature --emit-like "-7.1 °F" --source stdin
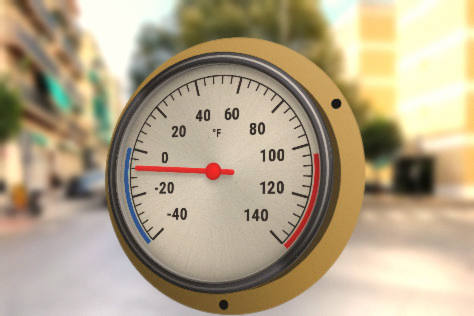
-8 °F
